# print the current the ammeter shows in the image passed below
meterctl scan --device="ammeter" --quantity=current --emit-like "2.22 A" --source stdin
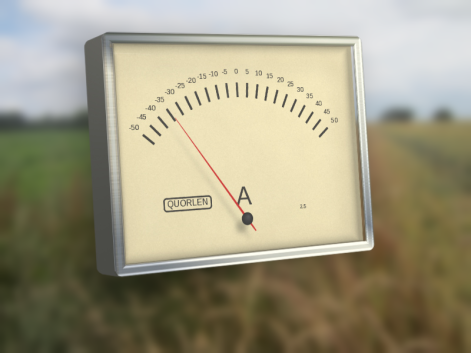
-35 A
